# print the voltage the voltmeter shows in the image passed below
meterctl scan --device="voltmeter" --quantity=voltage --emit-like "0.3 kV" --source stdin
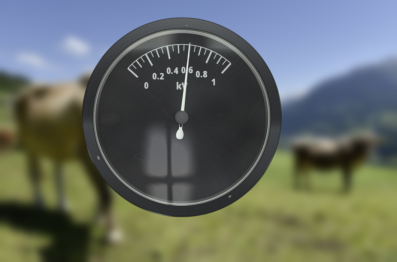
0.6 kV
